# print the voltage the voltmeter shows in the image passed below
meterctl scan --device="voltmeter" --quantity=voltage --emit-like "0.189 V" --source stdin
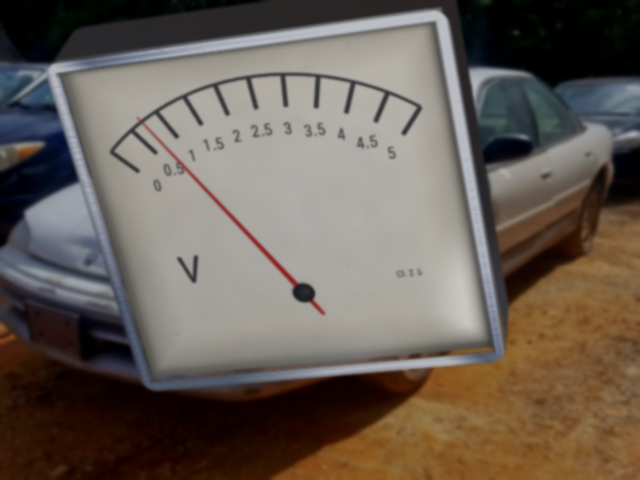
0.75 V
